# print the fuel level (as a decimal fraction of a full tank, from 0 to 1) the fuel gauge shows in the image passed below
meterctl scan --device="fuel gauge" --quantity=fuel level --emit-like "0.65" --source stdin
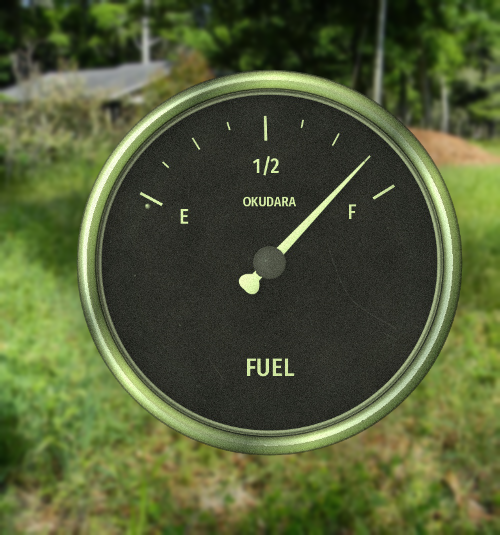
0.875
